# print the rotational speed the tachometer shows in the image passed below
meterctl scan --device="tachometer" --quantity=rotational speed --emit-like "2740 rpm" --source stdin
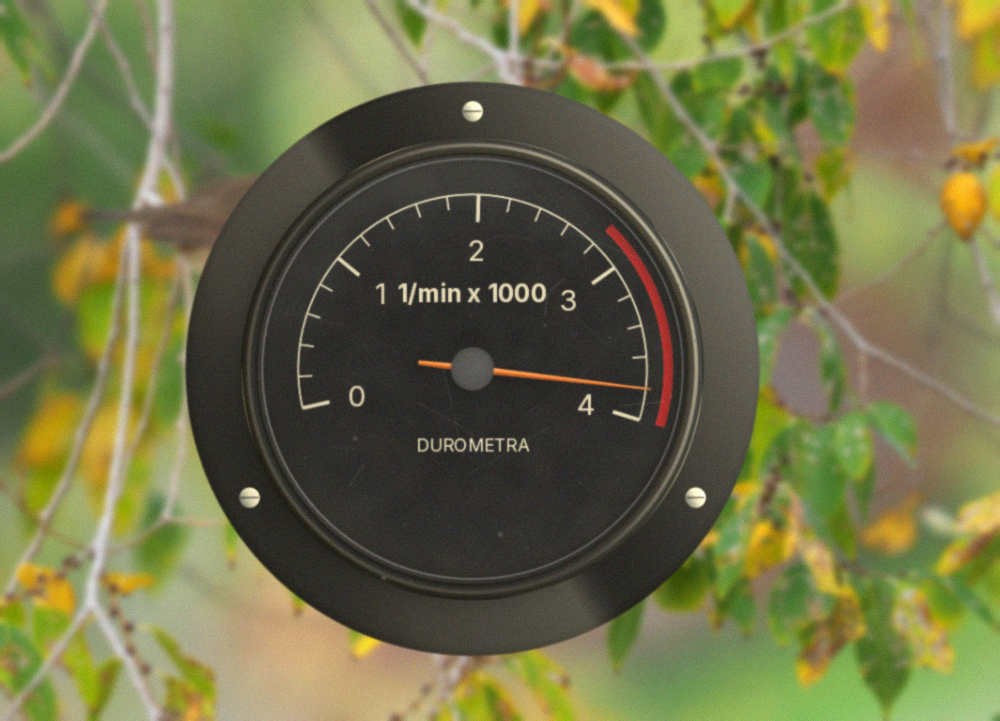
3800 rpm
